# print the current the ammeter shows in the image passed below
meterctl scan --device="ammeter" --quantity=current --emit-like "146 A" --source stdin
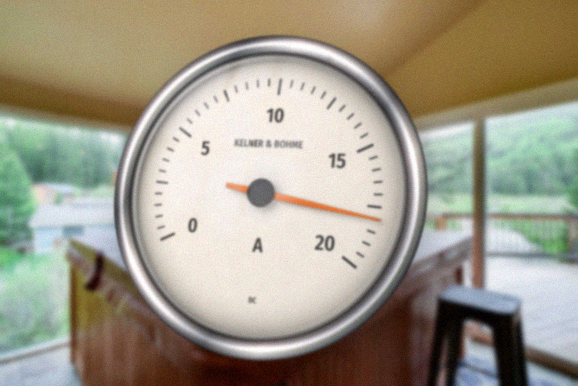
18 A
